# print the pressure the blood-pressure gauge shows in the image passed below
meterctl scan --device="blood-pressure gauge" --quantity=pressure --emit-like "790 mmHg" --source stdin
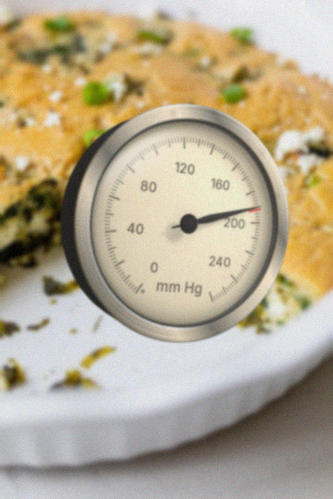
190 mmHg
